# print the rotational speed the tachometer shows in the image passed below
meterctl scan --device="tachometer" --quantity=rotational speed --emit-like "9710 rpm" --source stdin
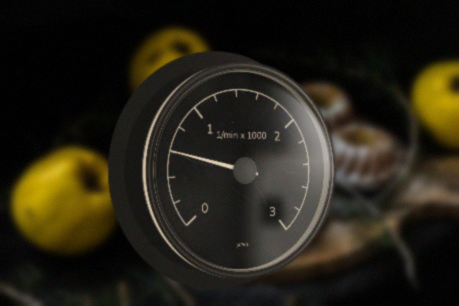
600 rpm
